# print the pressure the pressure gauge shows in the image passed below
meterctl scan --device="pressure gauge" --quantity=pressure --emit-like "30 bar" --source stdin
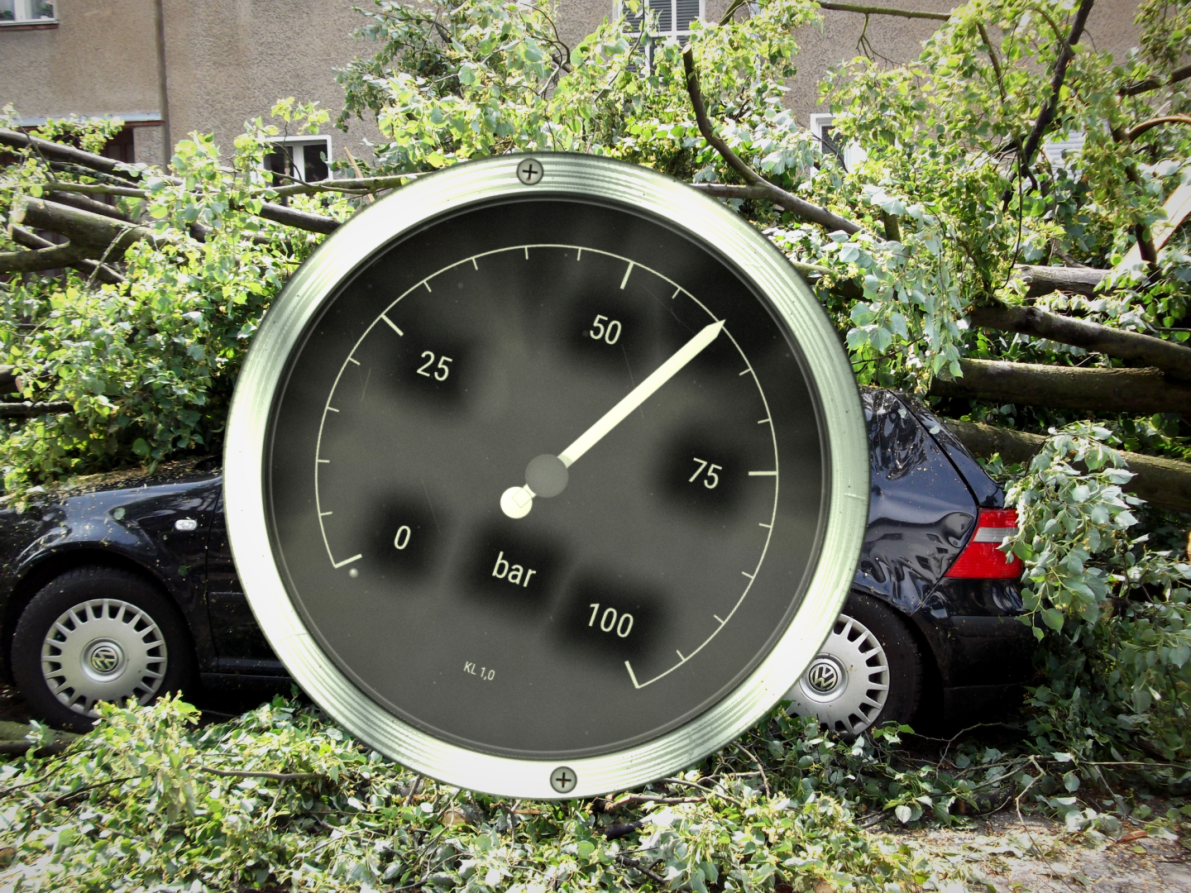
60 bar
